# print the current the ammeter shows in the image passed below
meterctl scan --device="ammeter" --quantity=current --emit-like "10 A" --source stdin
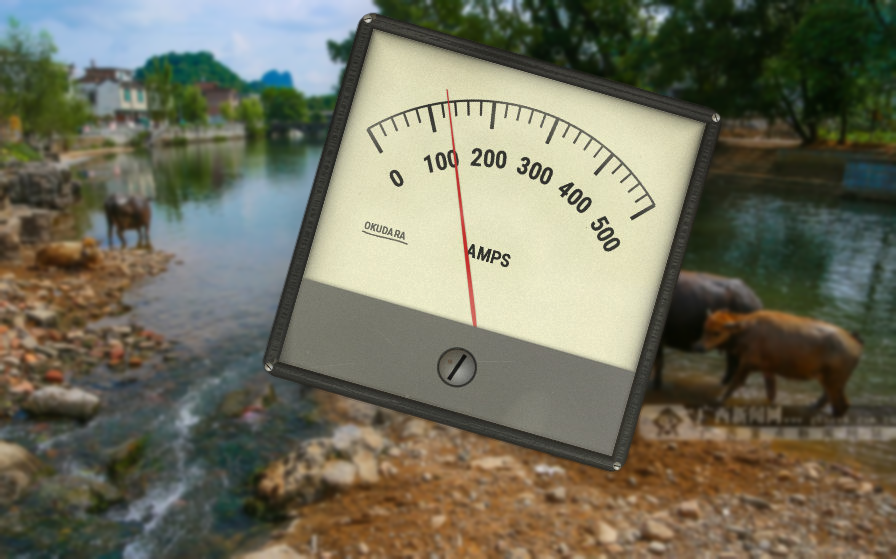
130 A
